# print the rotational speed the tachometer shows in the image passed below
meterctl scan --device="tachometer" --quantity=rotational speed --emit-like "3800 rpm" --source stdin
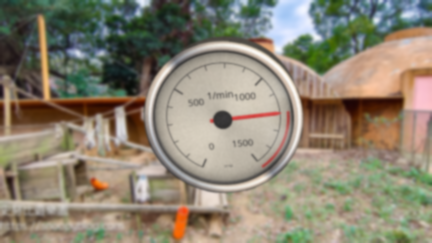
1200 rpm
